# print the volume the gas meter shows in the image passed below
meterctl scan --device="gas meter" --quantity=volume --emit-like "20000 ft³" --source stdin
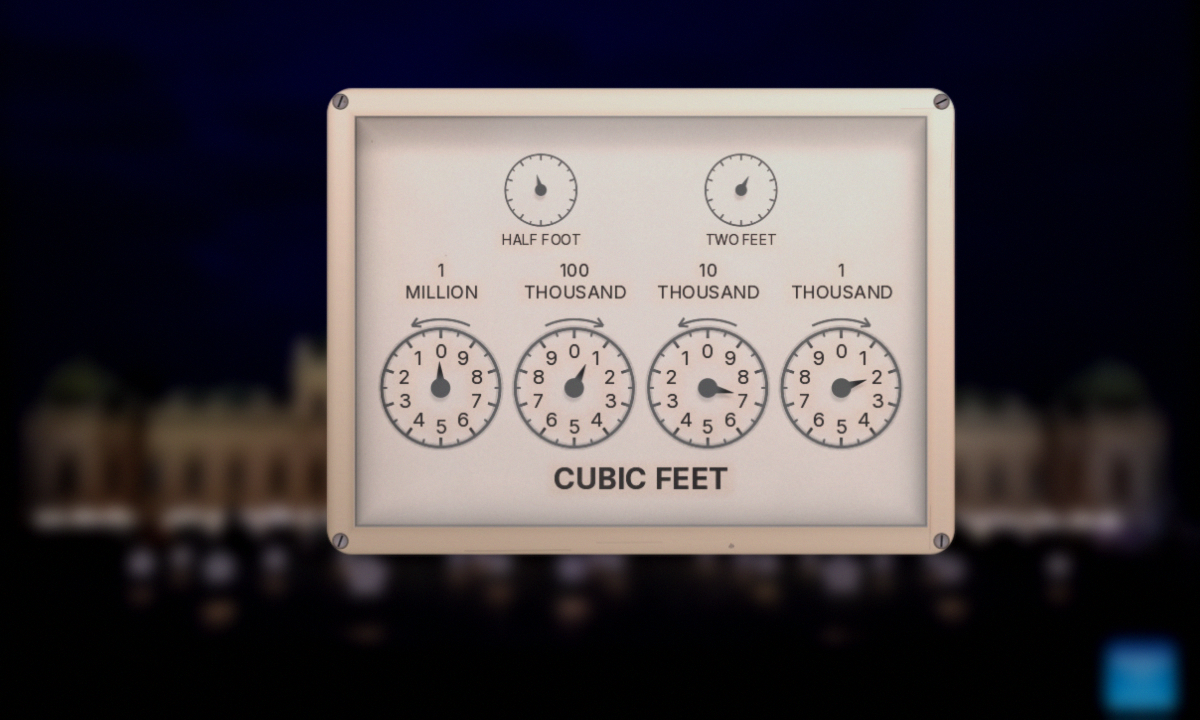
7200 ft³
